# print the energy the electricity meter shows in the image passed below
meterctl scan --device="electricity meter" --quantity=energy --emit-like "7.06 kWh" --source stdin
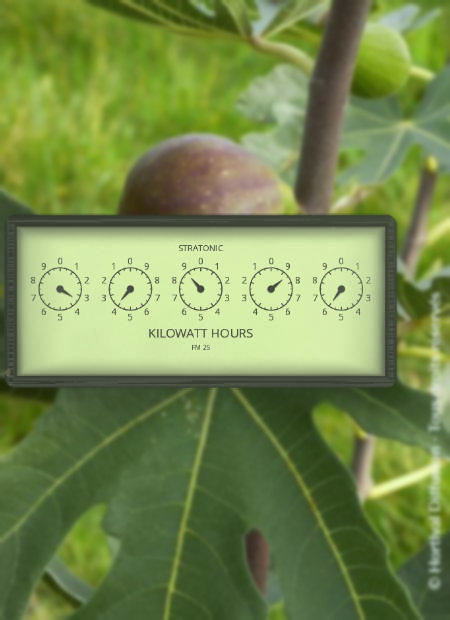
33886 kWh
